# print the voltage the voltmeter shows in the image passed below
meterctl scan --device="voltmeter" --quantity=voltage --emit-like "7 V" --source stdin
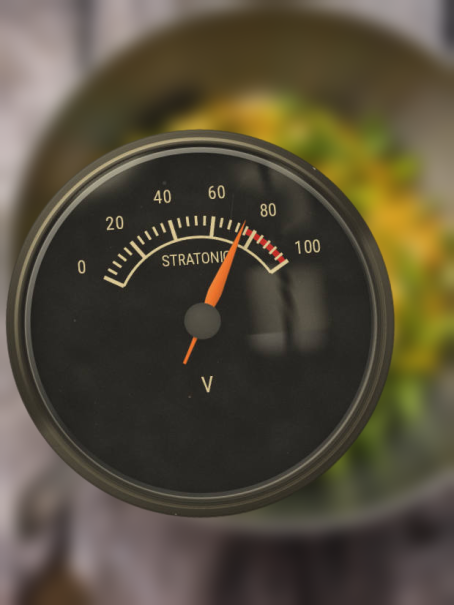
74 V
